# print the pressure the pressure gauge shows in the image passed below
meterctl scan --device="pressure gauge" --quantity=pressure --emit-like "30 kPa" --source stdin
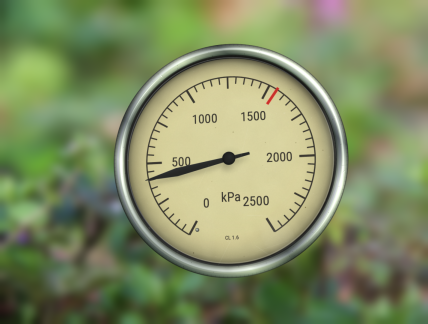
400 kPa
